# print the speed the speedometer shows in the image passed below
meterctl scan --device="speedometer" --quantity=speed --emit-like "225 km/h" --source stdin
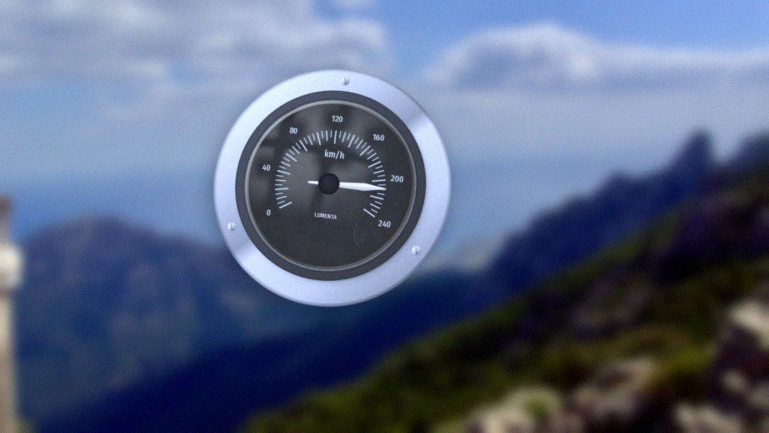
210 km/h
